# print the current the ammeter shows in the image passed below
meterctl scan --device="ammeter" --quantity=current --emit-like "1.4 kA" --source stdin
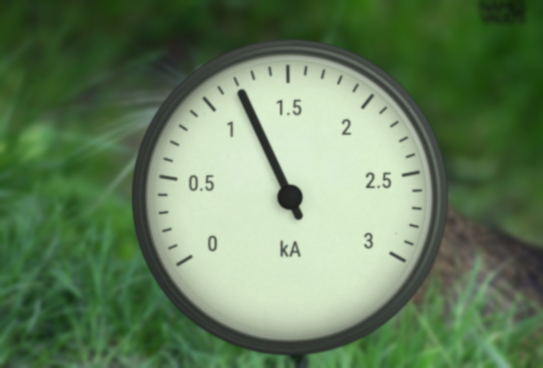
1.2 kA
